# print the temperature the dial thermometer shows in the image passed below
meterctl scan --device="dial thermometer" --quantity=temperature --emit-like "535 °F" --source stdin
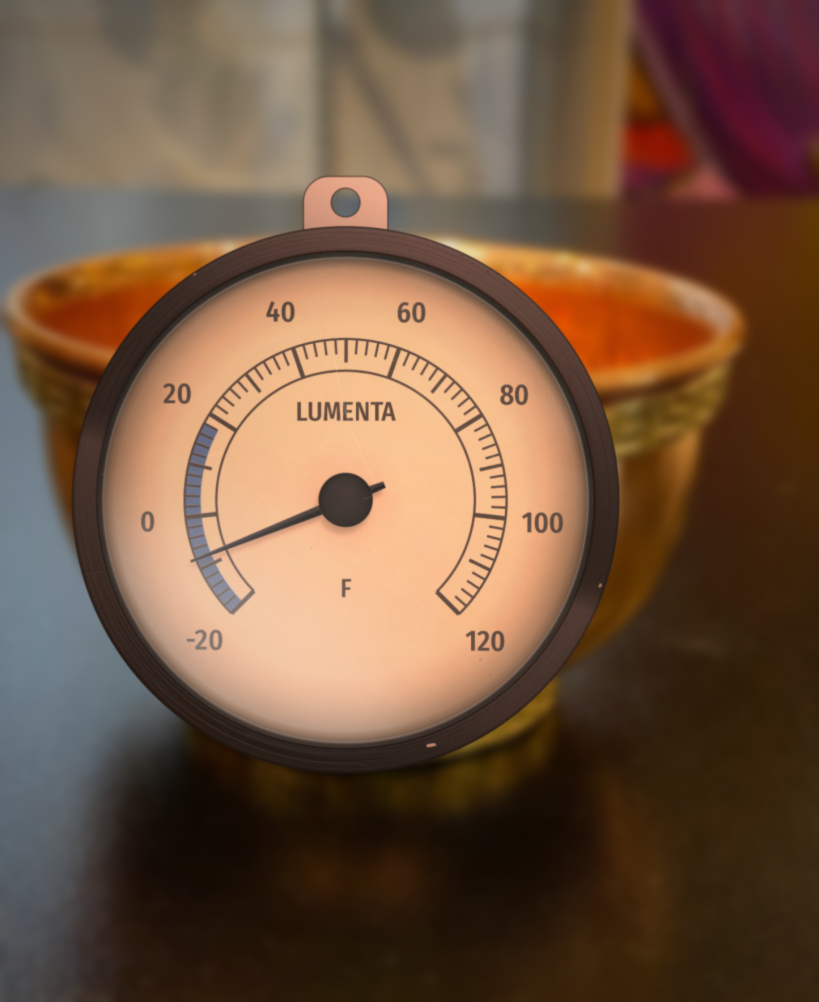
-8 °F
